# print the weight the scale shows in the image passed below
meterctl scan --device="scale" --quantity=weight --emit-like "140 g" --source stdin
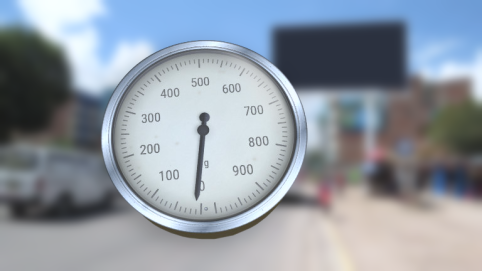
10 g
